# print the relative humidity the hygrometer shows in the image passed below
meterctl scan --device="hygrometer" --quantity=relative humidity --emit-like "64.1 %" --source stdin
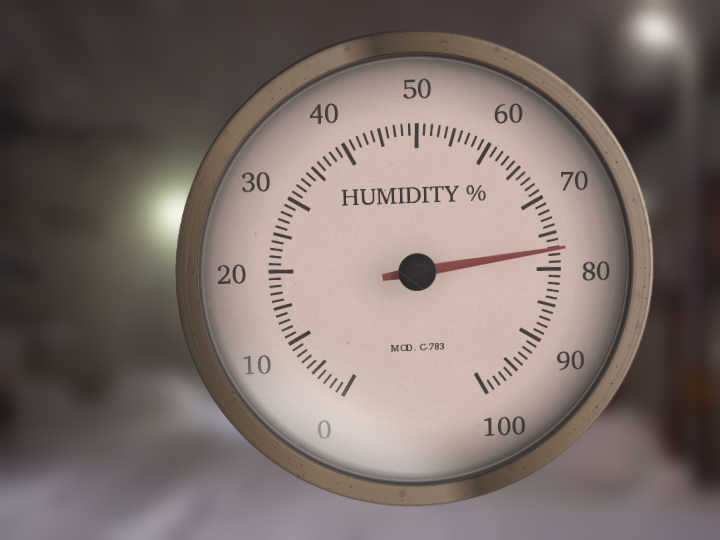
77 %
